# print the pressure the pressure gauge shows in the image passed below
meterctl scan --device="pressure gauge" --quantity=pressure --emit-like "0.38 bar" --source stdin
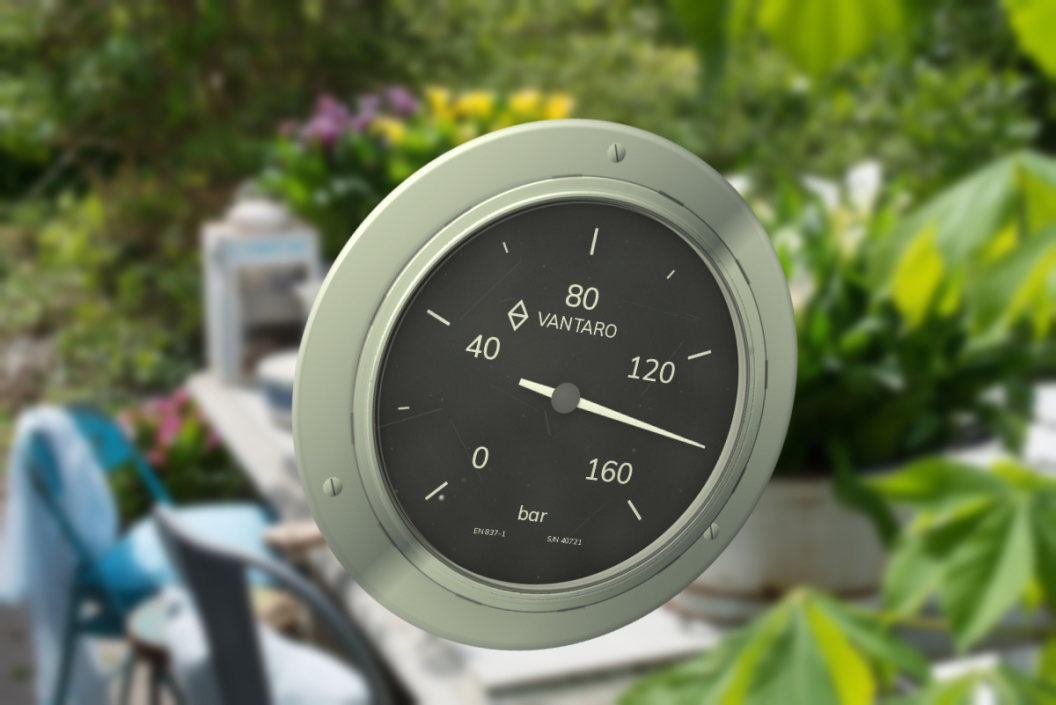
140 bar
